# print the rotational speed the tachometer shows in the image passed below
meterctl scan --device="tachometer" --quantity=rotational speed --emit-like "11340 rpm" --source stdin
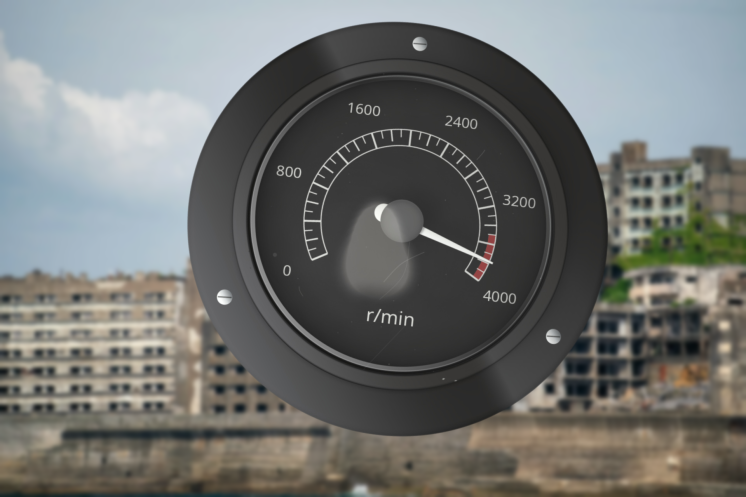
3800 rpm
